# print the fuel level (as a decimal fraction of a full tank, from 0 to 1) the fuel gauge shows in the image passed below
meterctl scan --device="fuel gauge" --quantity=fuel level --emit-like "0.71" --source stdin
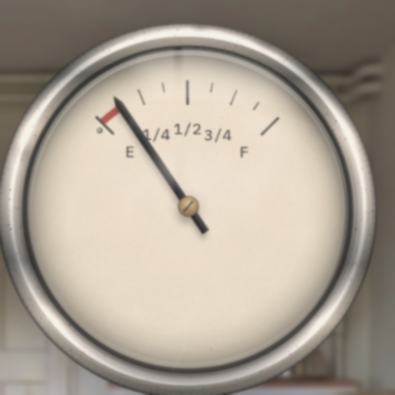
0.125
